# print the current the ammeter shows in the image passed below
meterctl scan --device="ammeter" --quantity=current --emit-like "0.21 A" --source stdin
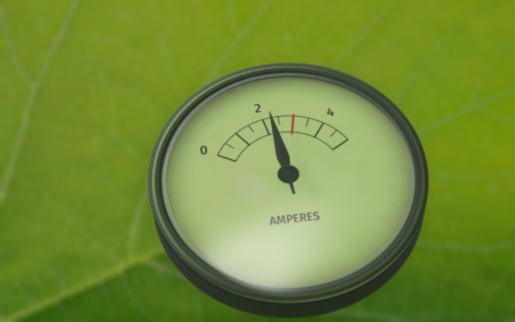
2.25 A
